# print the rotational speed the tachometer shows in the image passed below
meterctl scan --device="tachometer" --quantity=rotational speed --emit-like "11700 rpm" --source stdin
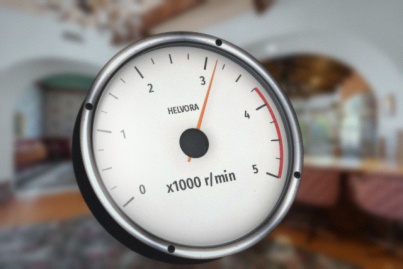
3125 rpm
